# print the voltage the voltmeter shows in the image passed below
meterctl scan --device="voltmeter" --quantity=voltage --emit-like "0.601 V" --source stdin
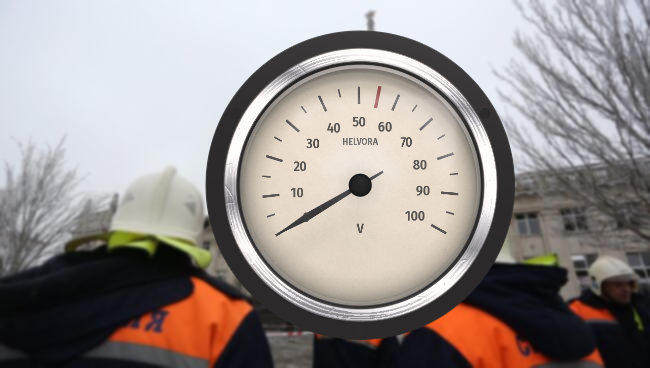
0 V
